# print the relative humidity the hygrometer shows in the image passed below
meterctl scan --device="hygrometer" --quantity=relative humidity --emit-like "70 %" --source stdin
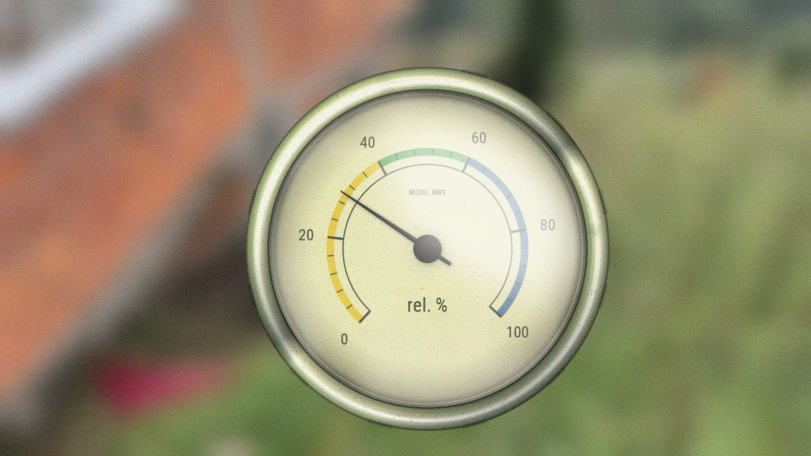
30 %
